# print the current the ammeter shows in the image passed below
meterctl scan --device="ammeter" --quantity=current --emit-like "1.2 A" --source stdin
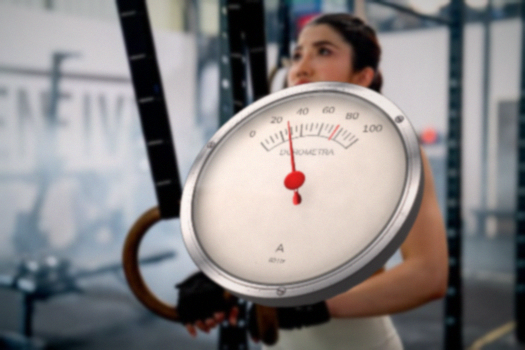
30 A
